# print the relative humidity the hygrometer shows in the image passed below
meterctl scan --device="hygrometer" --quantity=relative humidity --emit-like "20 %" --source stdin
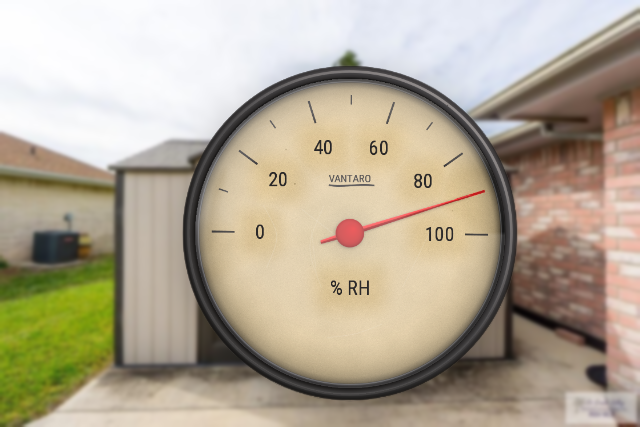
90 %
